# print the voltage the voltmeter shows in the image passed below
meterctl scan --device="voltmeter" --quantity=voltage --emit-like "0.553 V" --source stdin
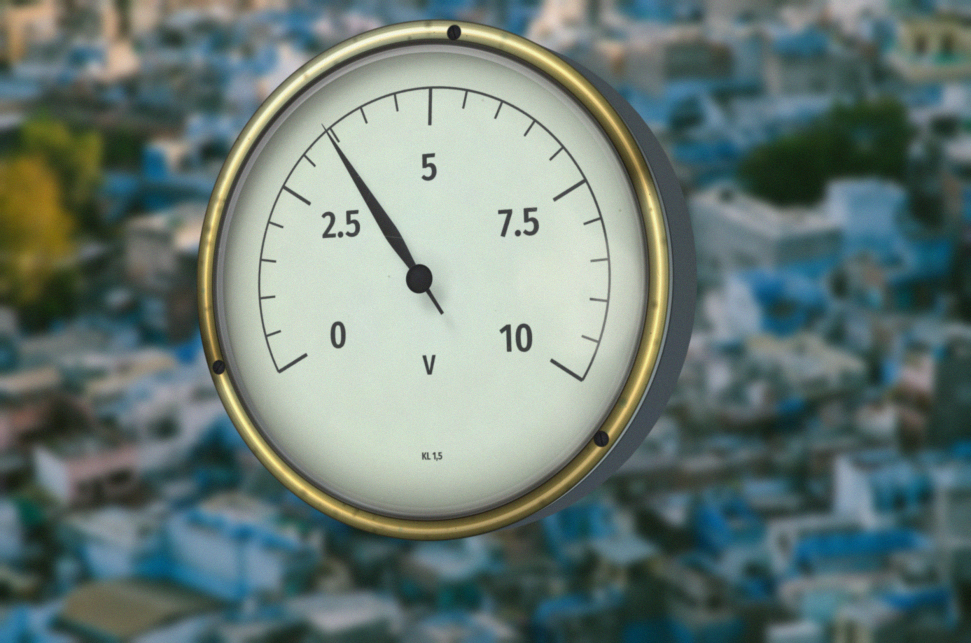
3.5 V
